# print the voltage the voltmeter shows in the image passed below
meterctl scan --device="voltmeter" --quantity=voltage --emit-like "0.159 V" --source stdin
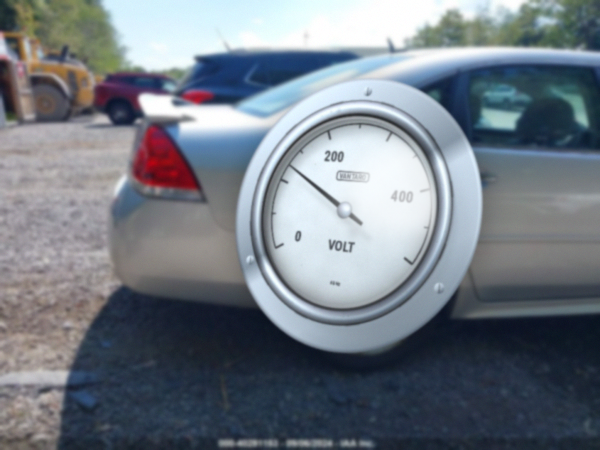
125 V
